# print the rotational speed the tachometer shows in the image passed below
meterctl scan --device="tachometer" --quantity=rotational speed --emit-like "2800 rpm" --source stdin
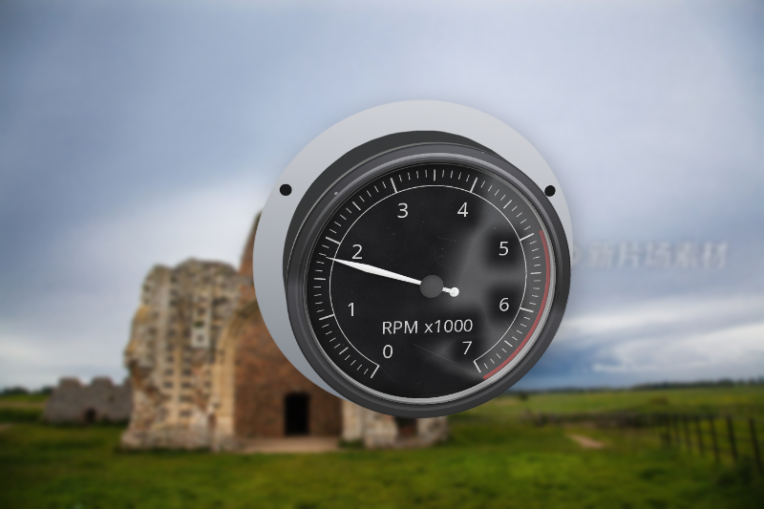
1800 rpm
